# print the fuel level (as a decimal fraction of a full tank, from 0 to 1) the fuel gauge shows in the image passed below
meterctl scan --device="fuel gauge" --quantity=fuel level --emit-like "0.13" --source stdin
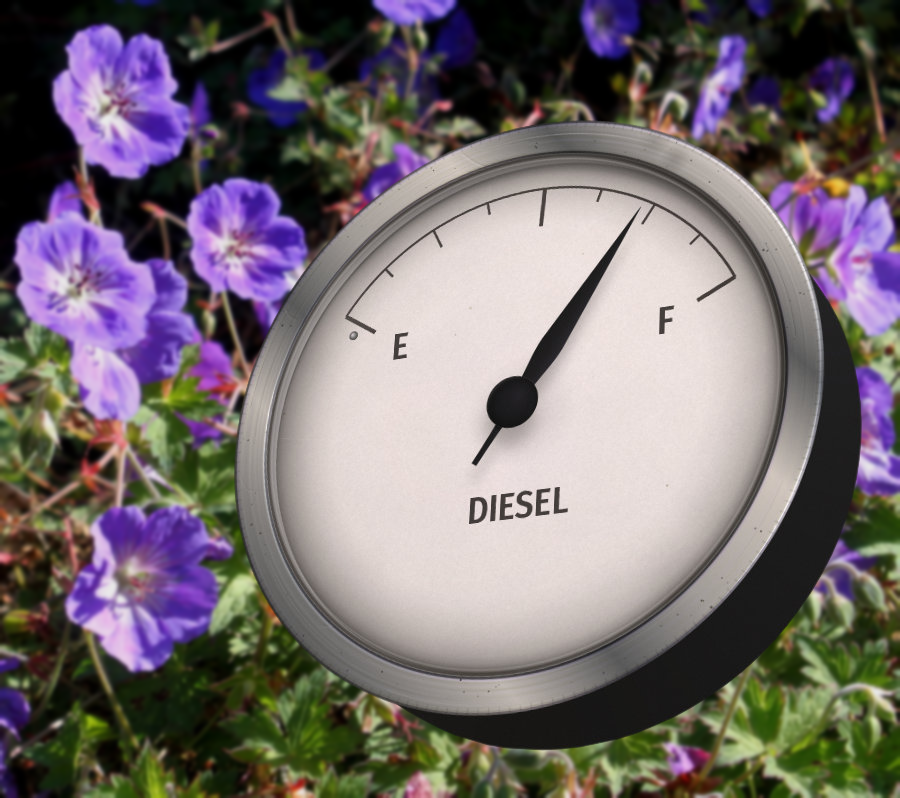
0.75
